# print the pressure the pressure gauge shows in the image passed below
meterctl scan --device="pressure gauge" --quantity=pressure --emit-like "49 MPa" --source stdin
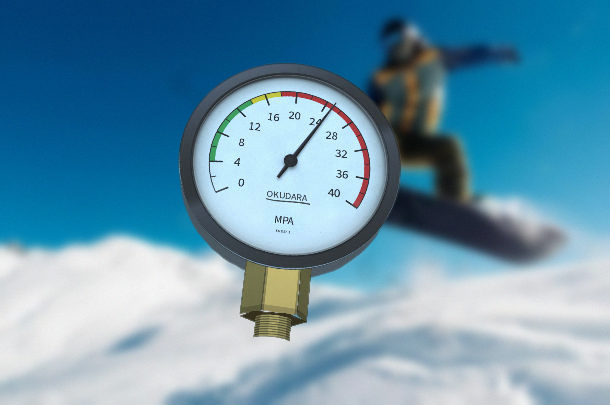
25 MPa
